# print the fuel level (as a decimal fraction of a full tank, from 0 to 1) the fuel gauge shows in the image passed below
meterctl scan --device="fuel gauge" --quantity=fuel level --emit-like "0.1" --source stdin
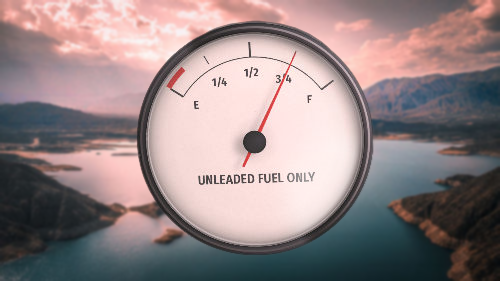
0.75
